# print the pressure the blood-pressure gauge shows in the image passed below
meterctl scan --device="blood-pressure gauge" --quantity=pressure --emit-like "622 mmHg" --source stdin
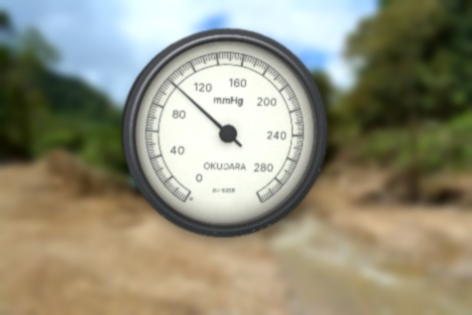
100 mmHg
